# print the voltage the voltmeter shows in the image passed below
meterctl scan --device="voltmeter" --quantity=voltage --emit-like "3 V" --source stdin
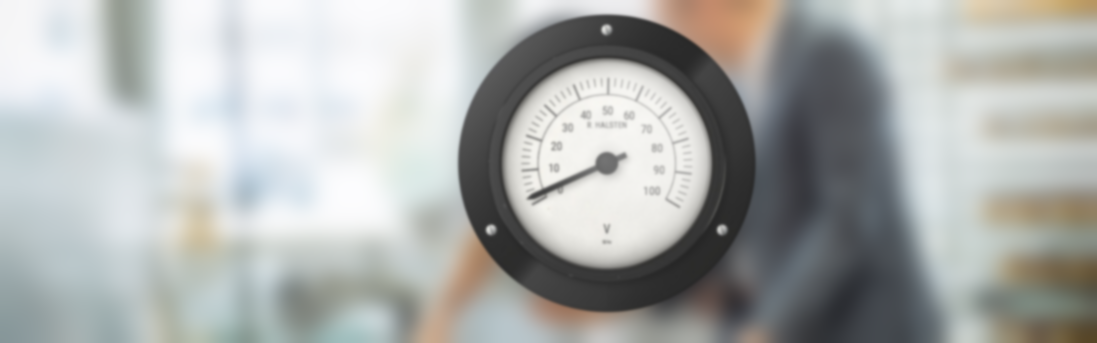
2 V
